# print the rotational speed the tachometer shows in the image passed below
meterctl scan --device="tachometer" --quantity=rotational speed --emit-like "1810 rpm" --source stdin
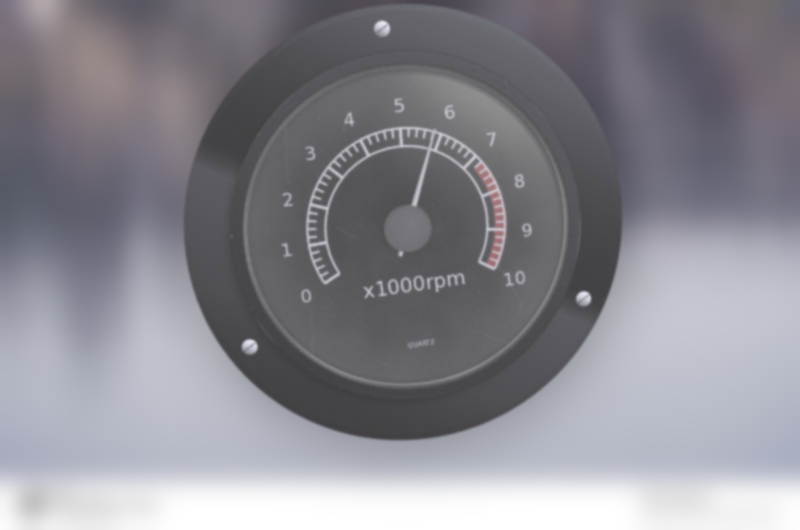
5800 rpm
